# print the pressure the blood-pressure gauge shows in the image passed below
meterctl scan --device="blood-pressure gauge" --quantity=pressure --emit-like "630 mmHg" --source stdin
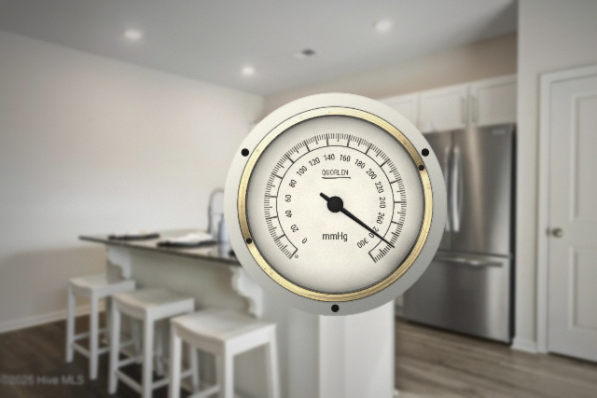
280 mmHg
